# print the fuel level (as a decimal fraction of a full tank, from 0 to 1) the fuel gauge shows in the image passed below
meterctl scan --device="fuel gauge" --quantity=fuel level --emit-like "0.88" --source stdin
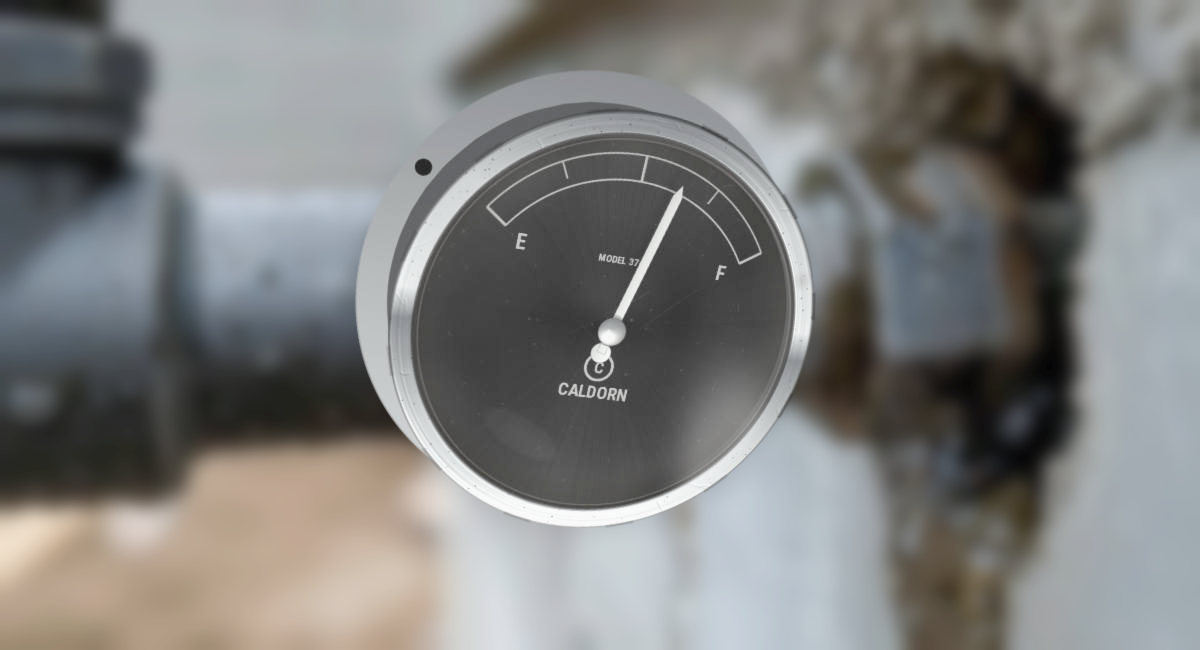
0.625
